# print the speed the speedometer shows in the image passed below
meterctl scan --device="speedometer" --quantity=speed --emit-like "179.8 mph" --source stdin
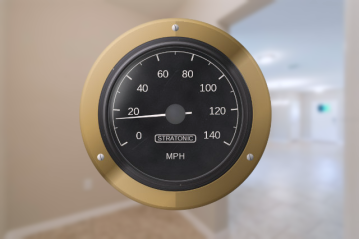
15 mph
